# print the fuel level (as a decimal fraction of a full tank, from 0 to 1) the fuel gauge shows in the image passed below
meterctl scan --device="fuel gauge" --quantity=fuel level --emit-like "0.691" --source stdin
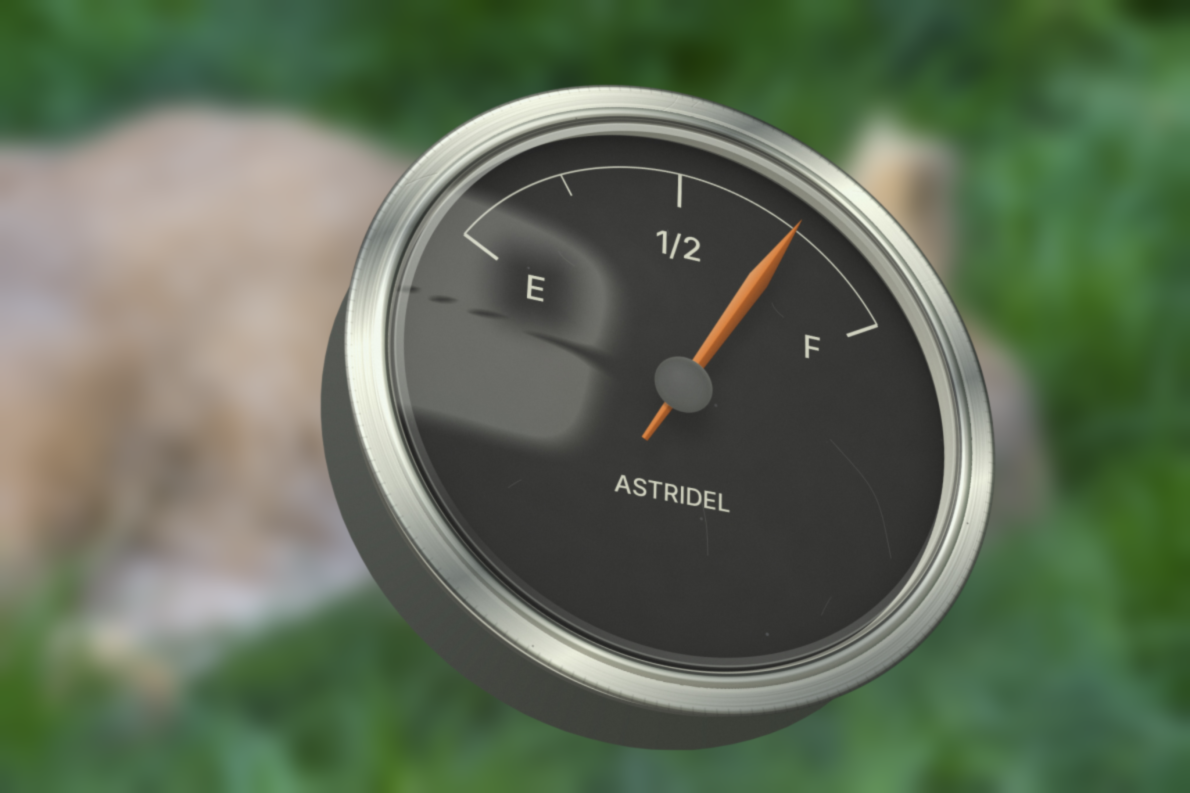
0.75
